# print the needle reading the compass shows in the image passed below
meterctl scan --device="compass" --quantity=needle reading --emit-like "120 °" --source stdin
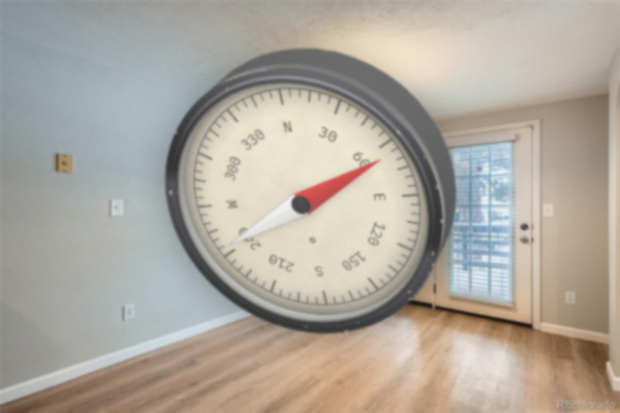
65 °
